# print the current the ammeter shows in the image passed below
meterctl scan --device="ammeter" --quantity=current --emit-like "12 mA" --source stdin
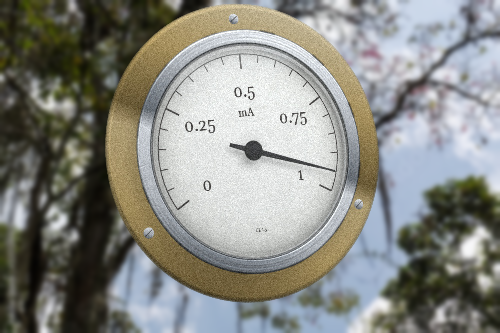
0.95 mA
